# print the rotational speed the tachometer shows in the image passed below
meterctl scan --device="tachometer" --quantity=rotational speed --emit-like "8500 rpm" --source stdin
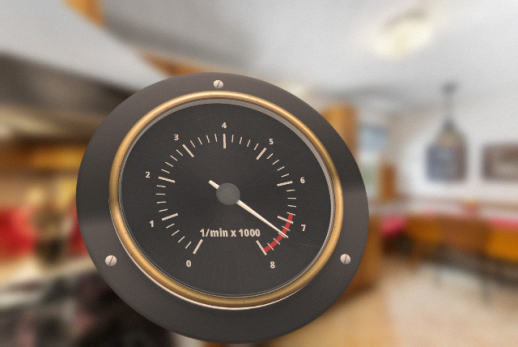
7400 rpm
